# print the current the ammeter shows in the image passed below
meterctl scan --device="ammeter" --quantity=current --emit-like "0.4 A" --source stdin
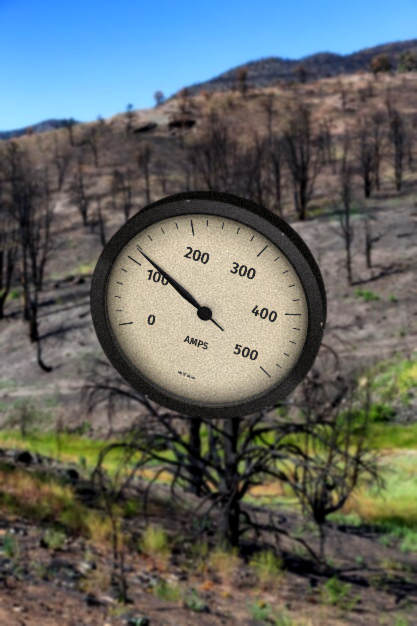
120 A
